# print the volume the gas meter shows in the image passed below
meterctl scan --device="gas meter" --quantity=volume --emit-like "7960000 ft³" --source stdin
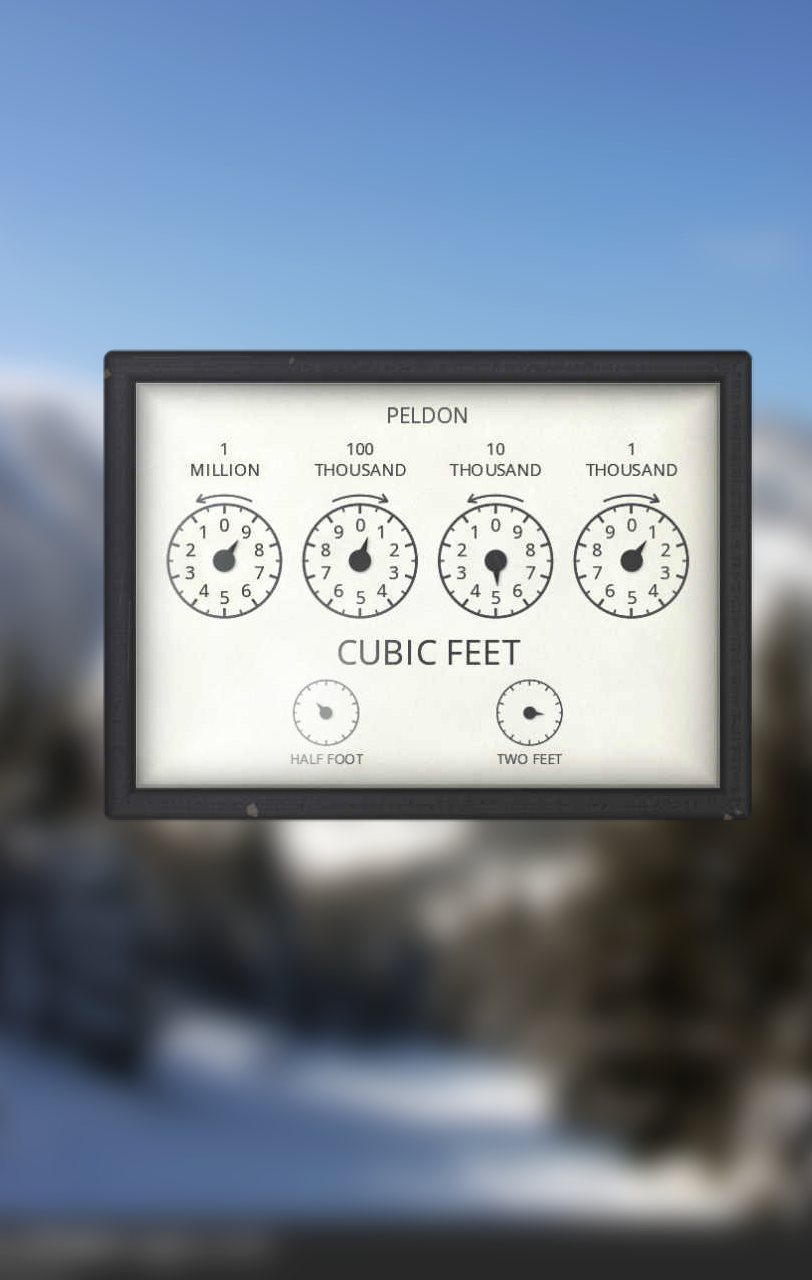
905100 ft³
